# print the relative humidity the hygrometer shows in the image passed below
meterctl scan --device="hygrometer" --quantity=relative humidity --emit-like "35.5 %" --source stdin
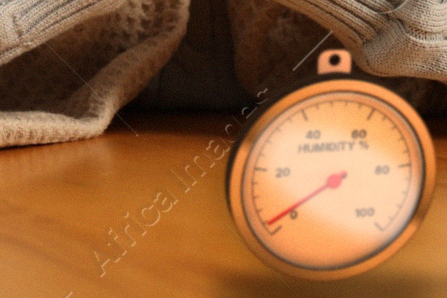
4 %
